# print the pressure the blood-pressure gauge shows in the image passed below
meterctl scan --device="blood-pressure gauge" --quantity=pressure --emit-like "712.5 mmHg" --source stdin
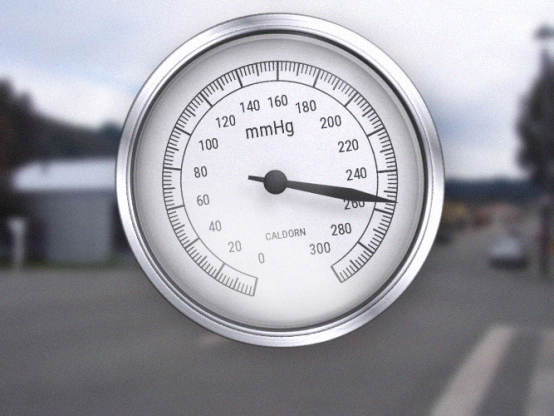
254 mmHg
